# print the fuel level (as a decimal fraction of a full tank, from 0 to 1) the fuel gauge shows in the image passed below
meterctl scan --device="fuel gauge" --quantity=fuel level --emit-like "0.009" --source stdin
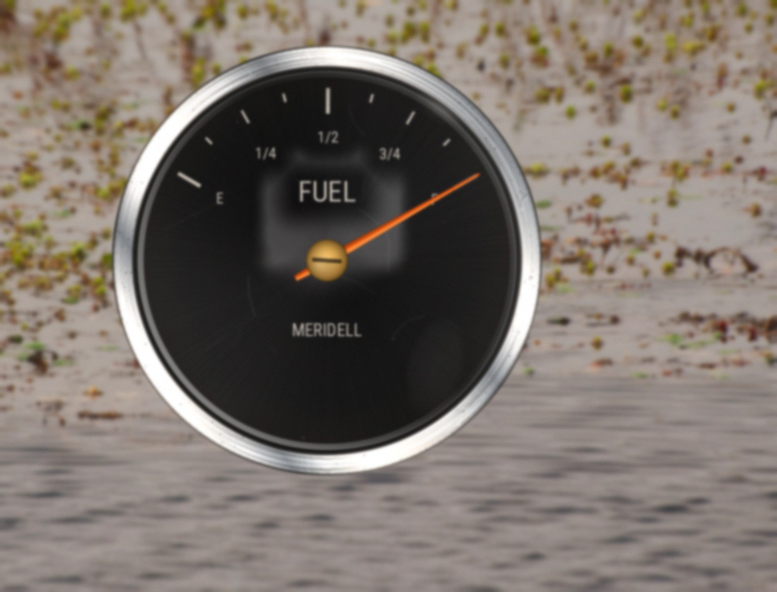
1
